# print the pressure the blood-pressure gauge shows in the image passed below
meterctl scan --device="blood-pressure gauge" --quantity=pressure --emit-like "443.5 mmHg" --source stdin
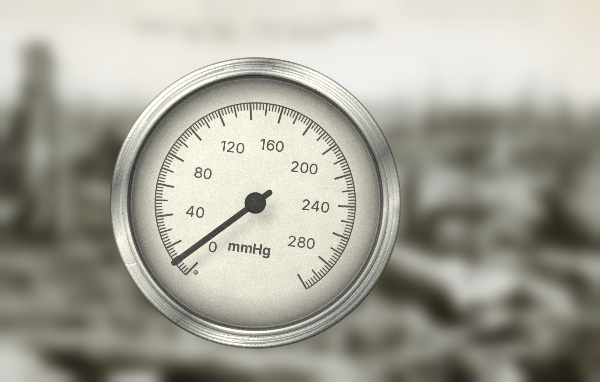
10 mmHg
